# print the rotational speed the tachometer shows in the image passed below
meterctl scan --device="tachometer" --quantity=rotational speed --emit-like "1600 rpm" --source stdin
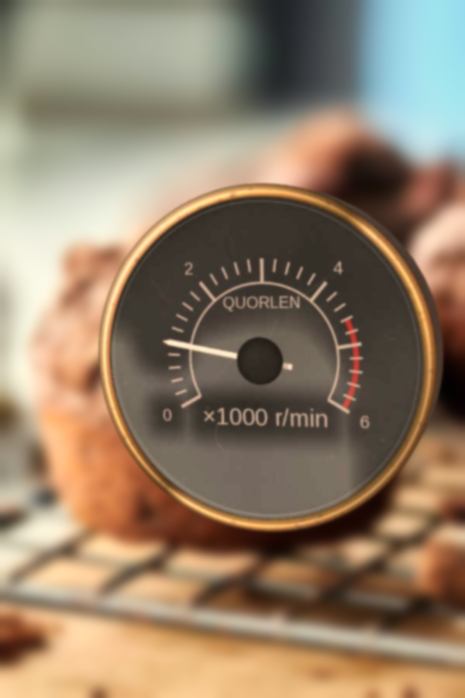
1000 rpm
